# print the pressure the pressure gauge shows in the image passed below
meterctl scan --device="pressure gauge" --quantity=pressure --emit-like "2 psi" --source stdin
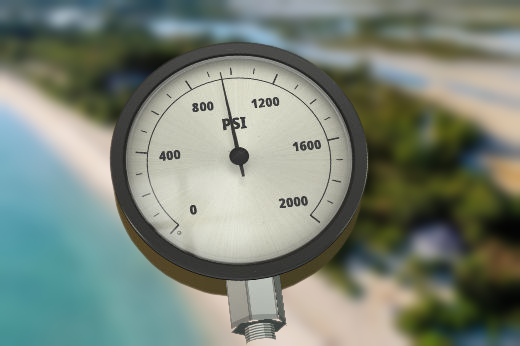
950 psi
